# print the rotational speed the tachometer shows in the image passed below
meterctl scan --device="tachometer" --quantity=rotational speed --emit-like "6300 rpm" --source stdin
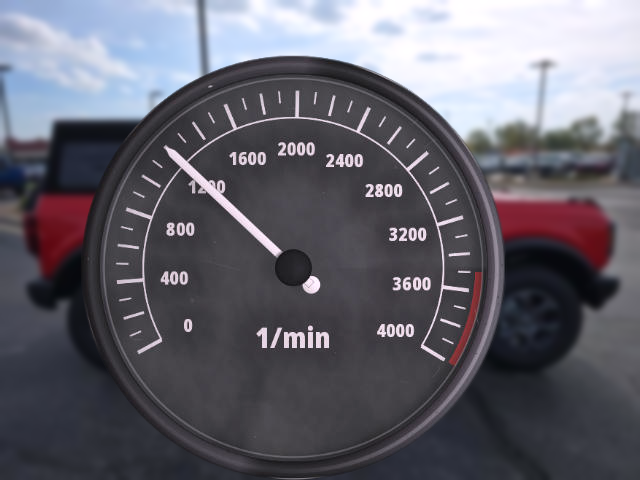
1200 rpm
